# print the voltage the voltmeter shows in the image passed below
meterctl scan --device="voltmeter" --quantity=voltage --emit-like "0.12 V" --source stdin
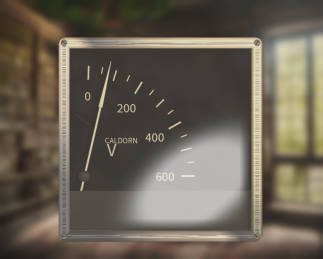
75 V
